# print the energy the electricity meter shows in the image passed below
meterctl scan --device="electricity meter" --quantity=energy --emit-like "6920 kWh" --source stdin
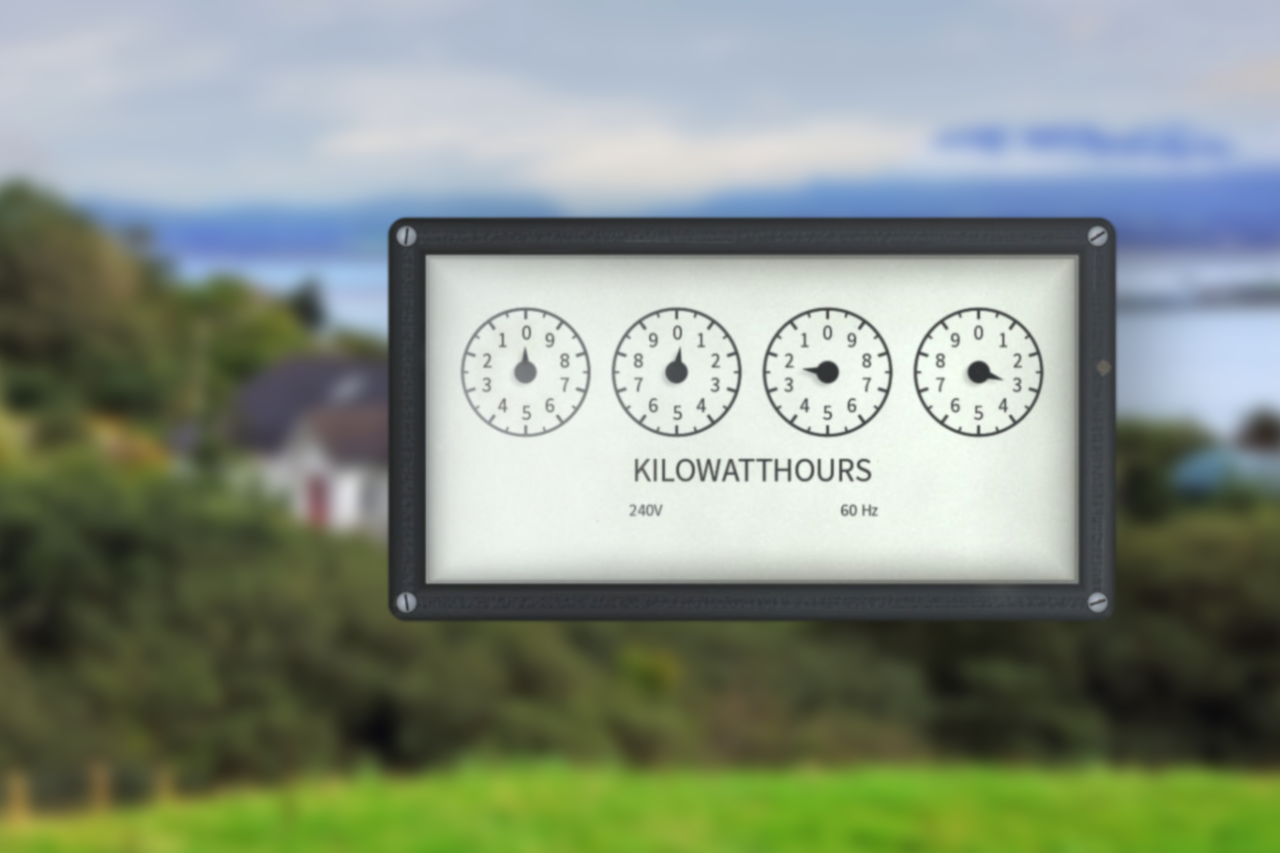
23 kWh
